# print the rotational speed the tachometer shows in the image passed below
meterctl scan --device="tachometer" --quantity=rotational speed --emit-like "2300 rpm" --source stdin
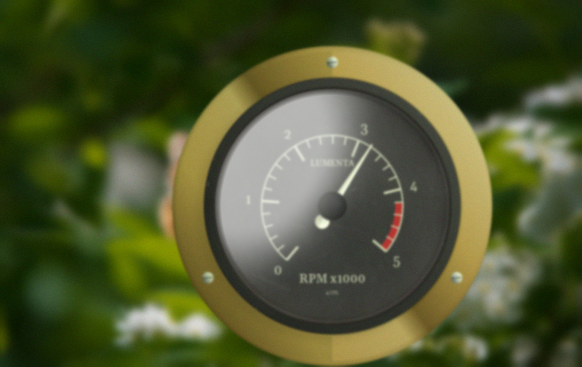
3200 rpm
